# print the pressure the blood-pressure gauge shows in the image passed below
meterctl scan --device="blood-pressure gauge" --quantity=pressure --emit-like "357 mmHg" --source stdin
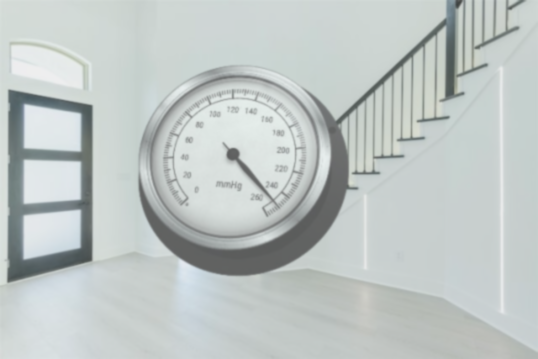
250 mmHg
